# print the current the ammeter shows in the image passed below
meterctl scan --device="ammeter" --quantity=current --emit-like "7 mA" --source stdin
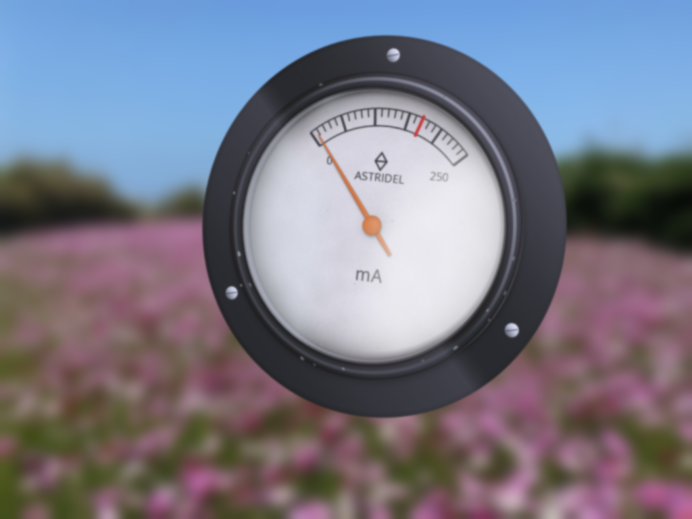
10 mA
